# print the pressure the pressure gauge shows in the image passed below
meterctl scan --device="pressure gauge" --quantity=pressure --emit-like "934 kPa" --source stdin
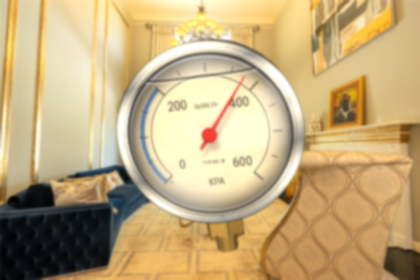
375 kPa
